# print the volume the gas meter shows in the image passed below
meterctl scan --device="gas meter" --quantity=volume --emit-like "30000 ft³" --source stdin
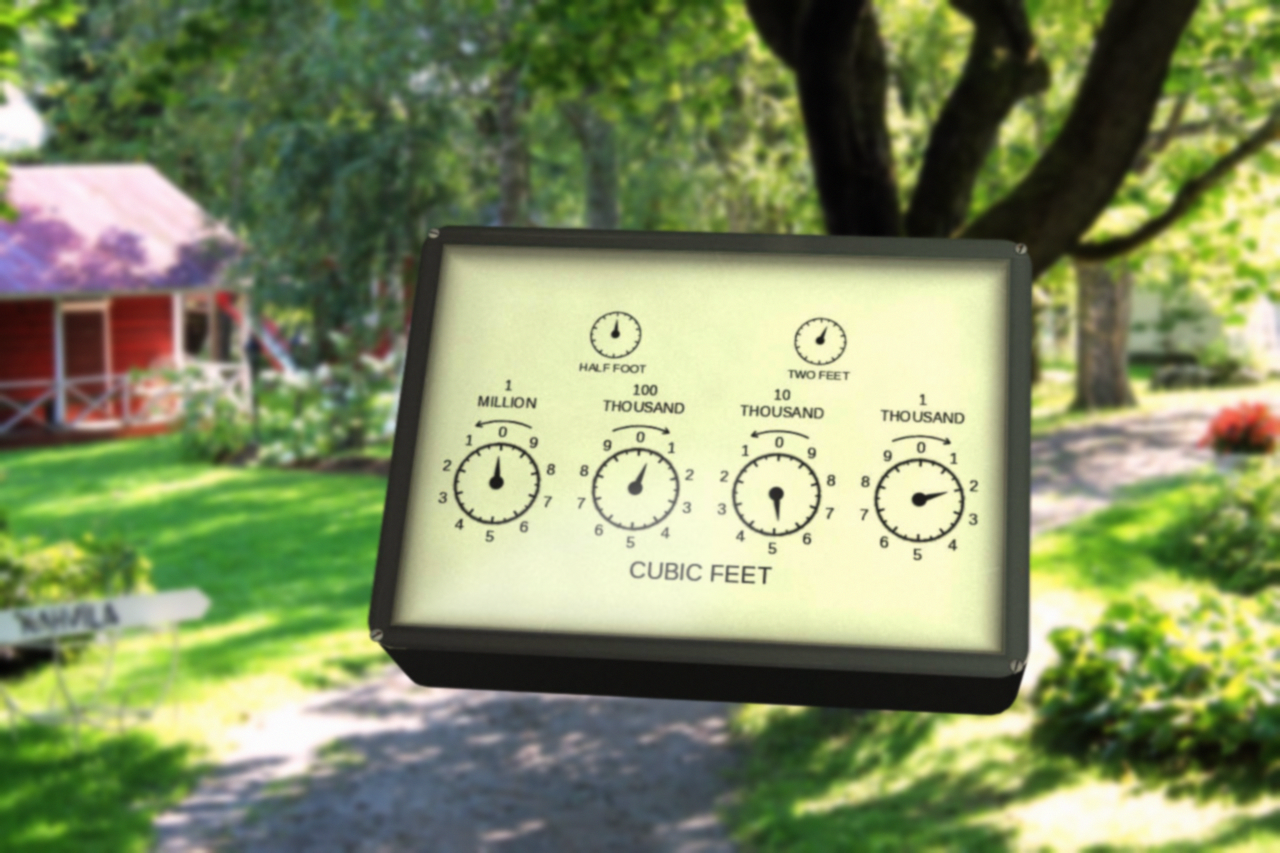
5200 ft³
